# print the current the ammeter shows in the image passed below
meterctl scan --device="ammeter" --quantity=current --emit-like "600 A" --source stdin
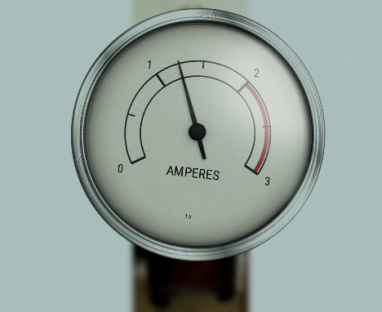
1.25 A
